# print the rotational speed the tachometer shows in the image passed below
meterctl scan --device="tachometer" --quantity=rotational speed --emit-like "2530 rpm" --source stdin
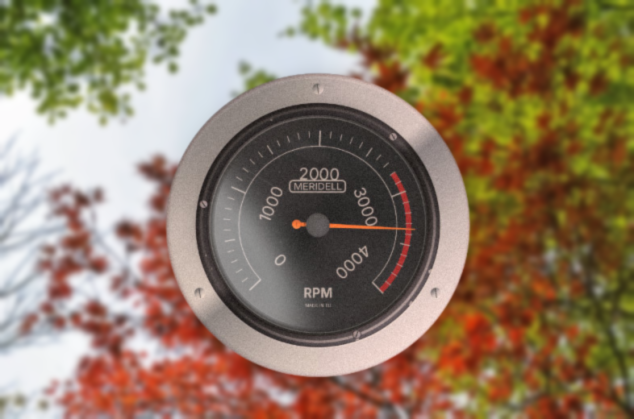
3350 rpm
